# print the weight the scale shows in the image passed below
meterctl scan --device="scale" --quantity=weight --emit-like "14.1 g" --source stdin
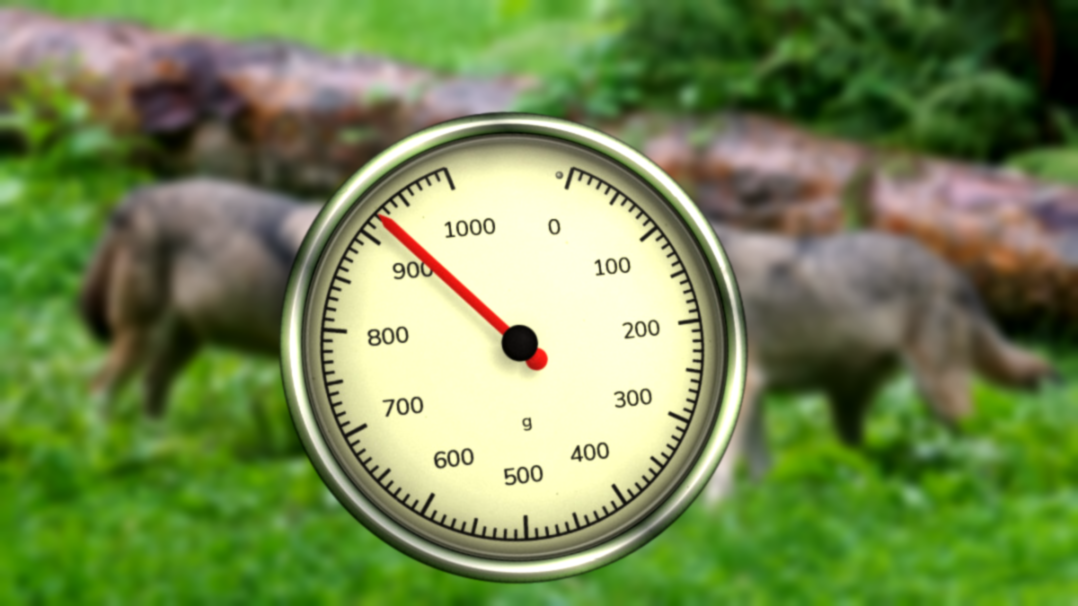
920 g
